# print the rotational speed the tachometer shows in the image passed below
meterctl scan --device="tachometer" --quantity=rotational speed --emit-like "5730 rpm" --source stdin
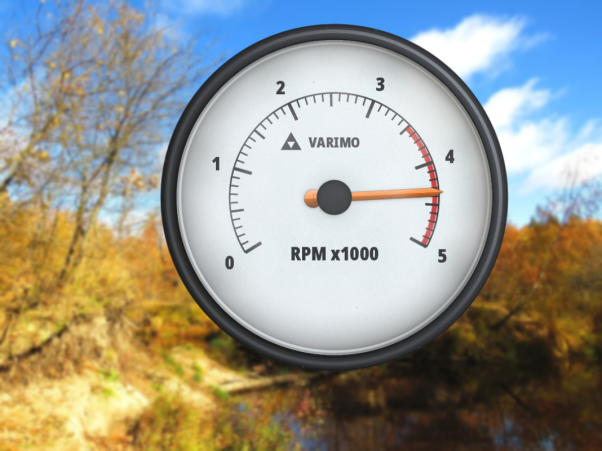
4350 rpm
